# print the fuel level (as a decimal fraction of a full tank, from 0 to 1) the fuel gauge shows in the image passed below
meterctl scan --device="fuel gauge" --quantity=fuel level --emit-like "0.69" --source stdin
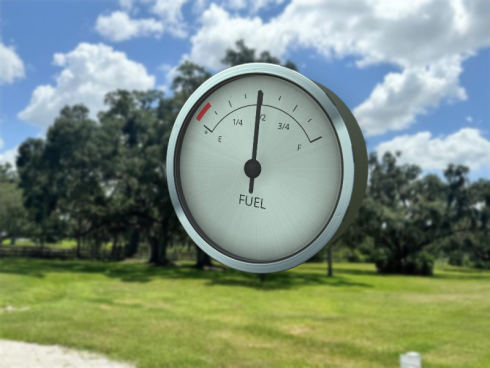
0.5
